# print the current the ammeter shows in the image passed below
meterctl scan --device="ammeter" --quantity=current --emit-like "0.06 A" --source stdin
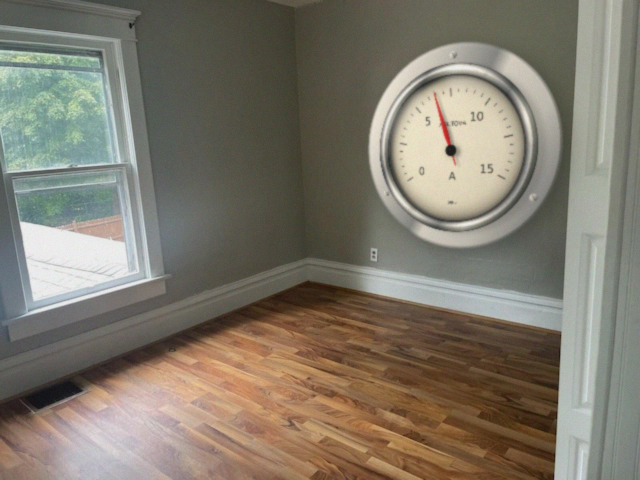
6.5 A
